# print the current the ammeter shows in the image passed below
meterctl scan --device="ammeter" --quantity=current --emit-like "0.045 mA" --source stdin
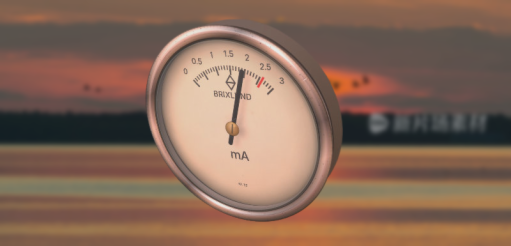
2 mA
